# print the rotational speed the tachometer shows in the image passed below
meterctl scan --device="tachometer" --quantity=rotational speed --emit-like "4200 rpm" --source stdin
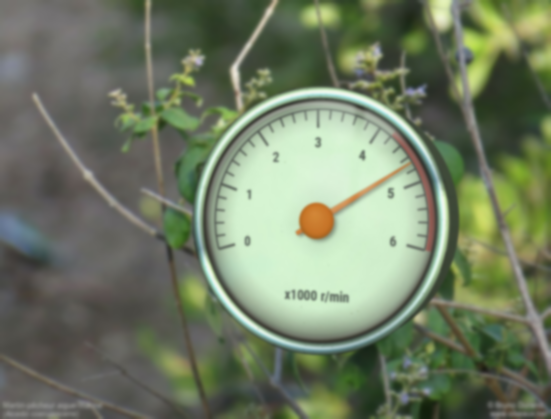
4700 rpm
